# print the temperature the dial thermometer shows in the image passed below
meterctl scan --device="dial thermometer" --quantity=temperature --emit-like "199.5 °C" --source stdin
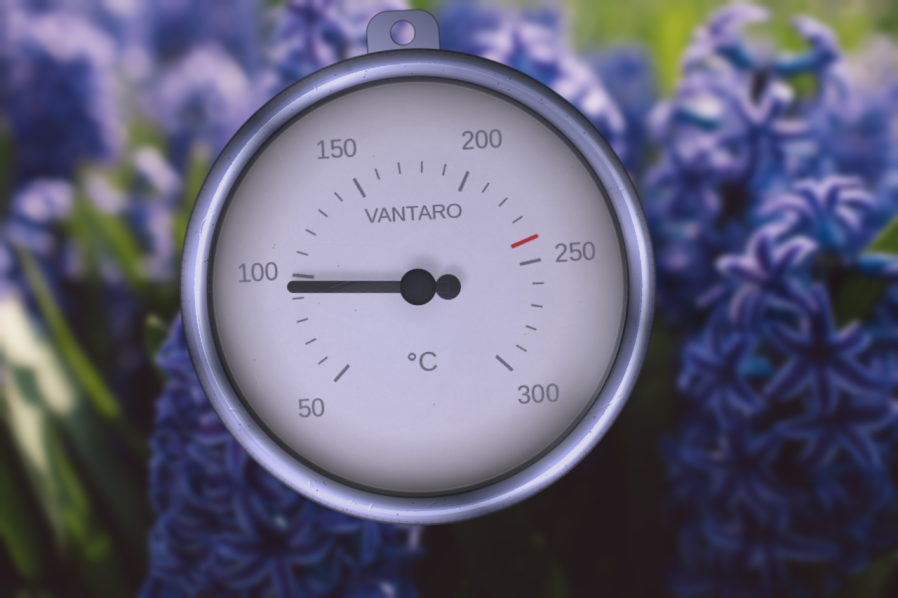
95 °C
